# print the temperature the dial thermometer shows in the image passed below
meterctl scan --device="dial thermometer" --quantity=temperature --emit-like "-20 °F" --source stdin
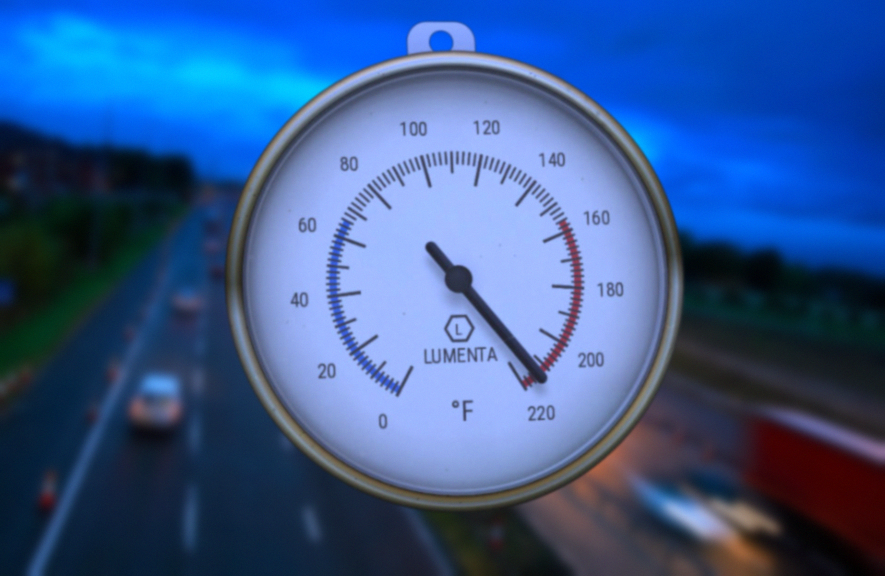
214 °F
